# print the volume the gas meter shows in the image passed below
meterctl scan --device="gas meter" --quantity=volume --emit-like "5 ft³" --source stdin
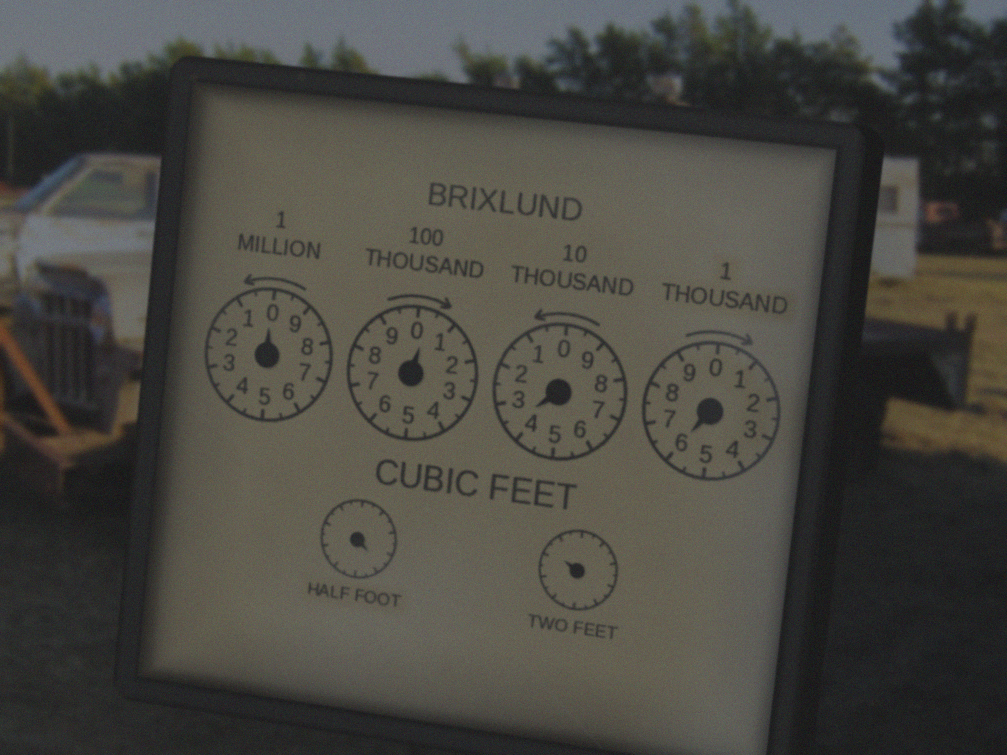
3600 ft³
